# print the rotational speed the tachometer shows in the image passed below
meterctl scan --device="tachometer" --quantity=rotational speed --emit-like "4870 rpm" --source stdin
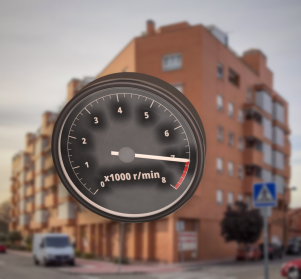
7000 rpm
